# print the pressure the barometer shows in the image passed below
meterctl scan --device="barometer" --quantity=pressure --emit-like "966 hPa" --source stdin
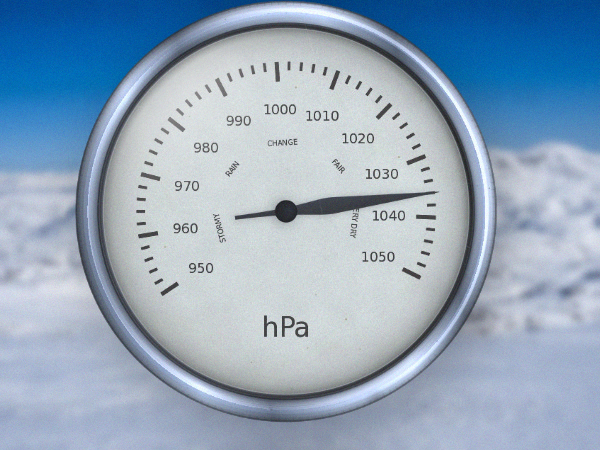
1036 hPa
